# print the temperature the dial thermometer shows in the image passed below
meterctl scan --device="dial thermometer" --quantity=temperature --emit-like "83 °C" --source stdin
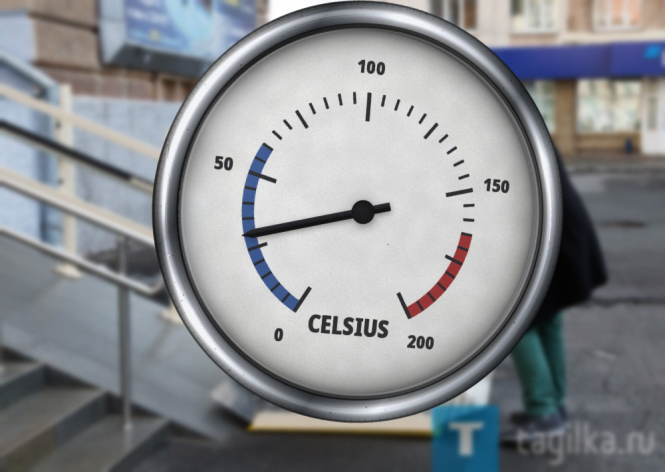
30 °C
